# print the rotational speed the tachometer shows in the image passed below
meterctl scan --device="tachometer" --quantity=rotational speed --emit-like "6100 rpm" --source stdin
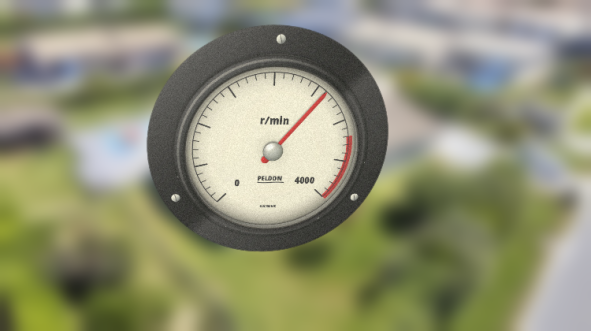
2600 rpm
